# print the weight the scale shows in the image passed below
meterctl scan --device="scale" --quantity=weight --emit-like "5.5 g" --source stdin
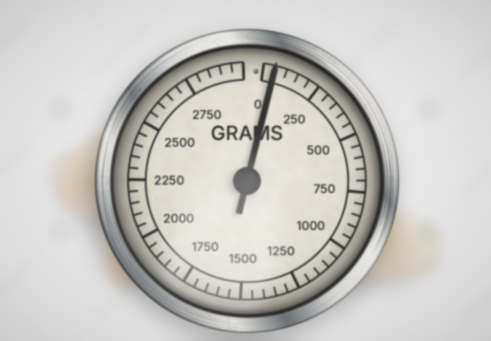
50 g
